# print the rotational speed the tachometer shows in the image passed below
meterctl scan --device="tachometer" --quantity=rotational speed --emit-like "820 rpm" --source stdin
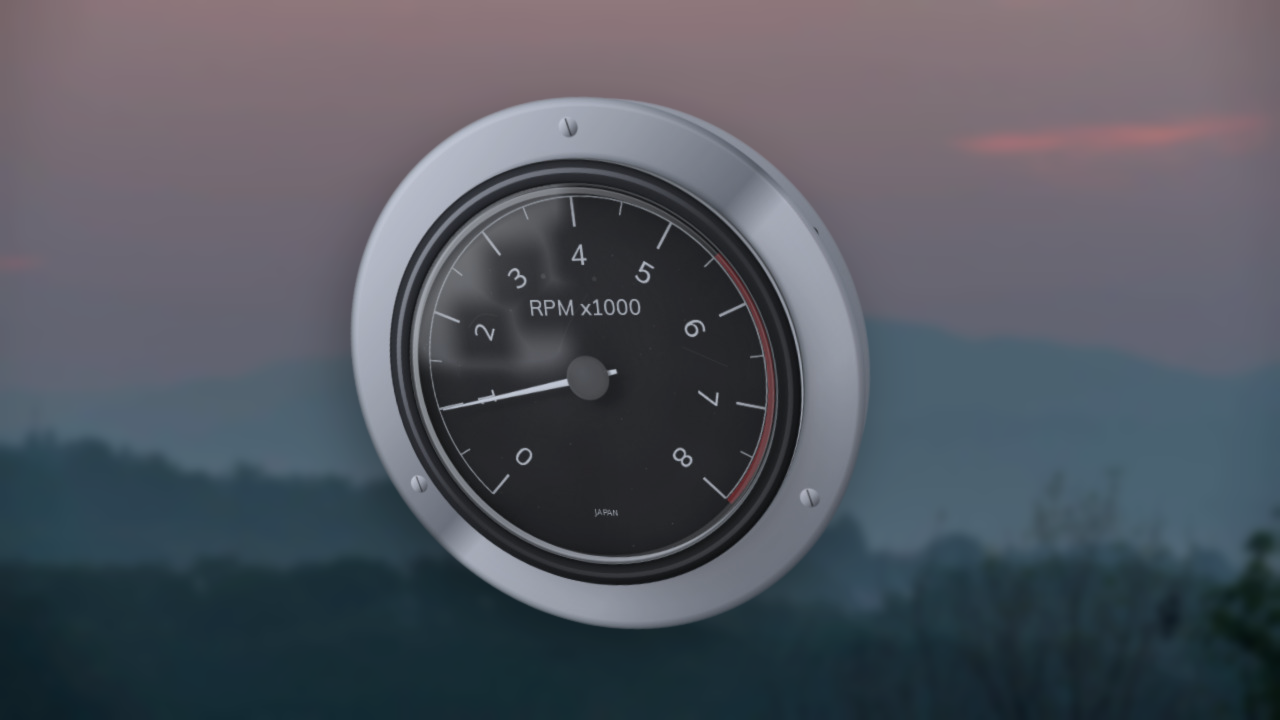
1000 rpm
